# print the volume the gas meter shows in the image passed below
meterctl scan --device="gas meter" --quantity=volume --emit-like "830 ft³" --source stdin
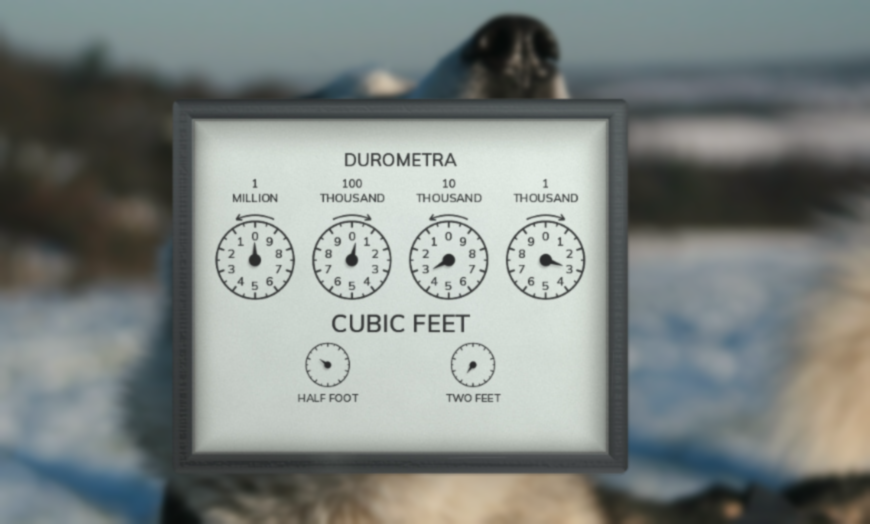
3300 ft³
